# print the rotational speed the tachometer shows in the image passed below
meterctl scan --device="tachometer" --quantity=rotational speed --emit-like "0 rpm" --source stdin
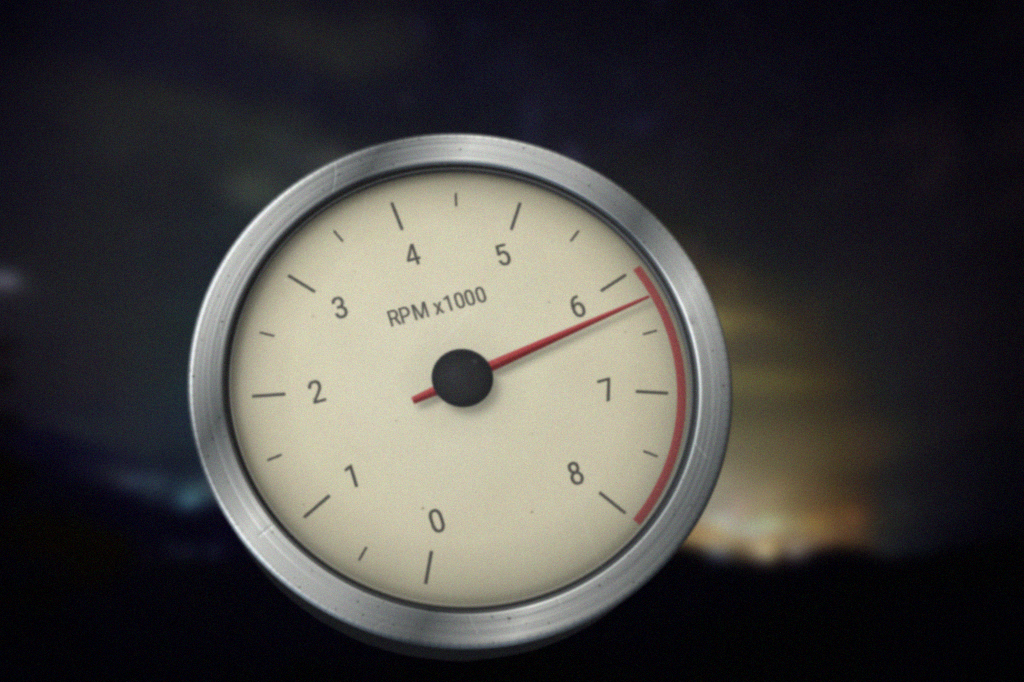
6250 rpm
